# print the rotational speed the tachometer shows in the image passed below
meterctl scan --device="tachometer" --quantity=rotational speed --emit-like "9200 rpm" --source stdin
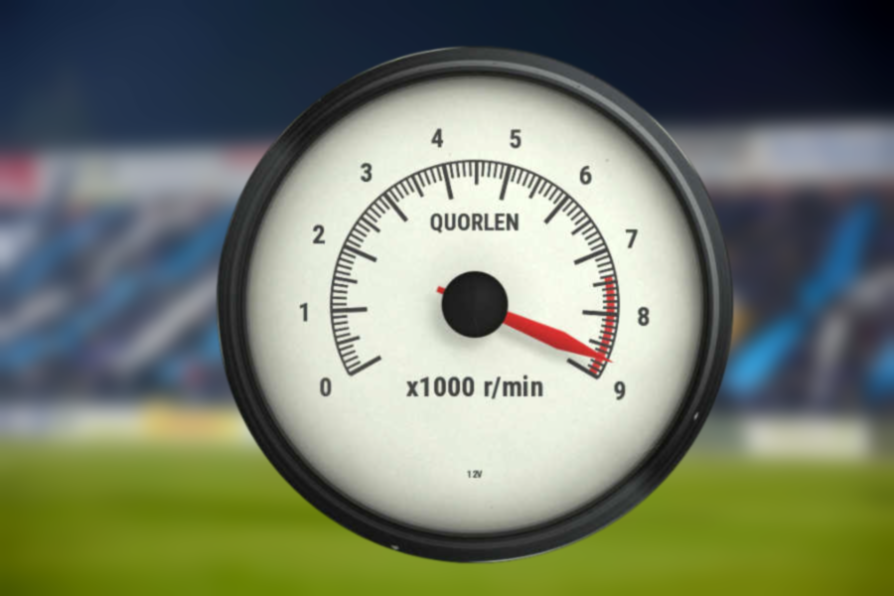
8700 rpm
